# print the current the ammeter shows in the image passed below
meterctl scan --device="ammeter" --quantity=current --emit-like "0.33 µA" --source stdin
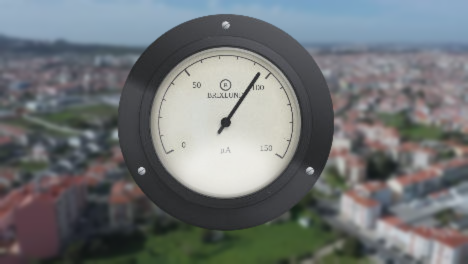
95 µA
